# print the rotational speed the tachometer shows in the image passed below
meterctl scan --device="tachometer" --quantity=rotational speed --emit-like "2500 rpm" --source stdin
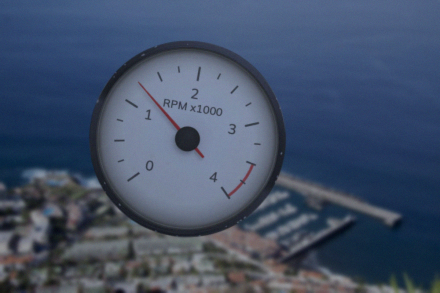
1250 rpm
